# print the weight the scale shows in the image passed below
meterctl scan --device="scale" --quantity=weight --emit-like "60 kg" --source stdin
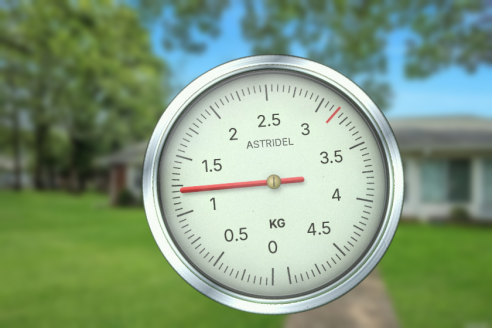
1.2 kg
